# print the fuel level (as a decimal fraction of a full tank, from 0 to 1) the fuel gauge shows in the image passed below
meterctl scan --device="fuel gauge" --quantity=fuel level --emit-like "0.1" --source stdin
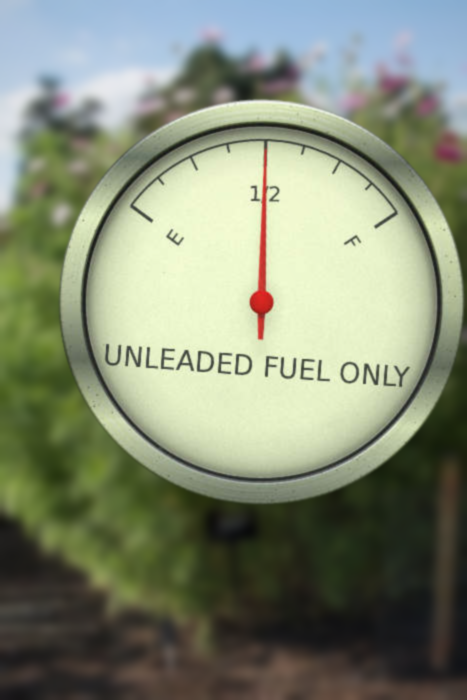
0.5
